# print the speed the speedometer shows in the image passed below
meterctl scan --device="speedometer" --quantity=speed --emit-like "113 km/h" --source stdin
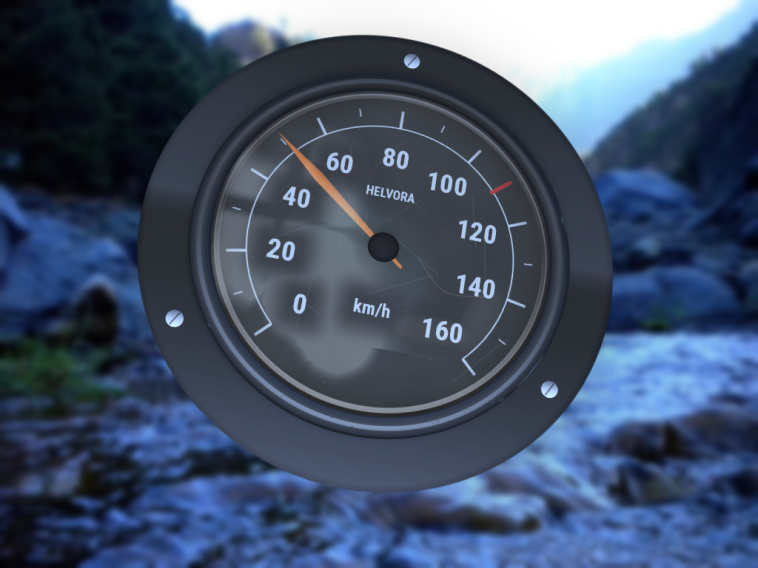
50 km/h
